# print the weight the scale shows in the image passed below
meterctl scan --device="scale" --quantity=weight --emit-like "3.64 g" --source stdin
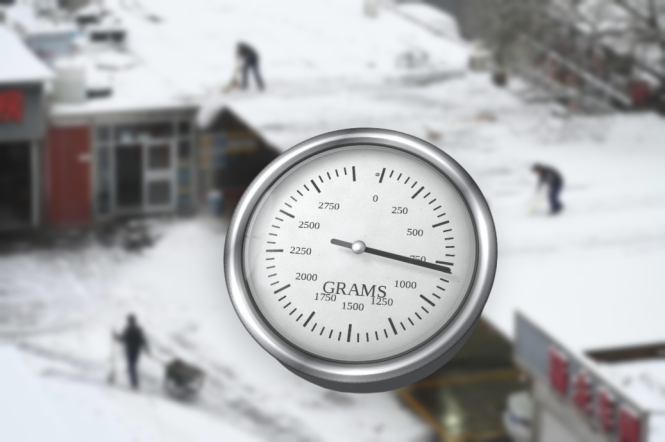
800 g
